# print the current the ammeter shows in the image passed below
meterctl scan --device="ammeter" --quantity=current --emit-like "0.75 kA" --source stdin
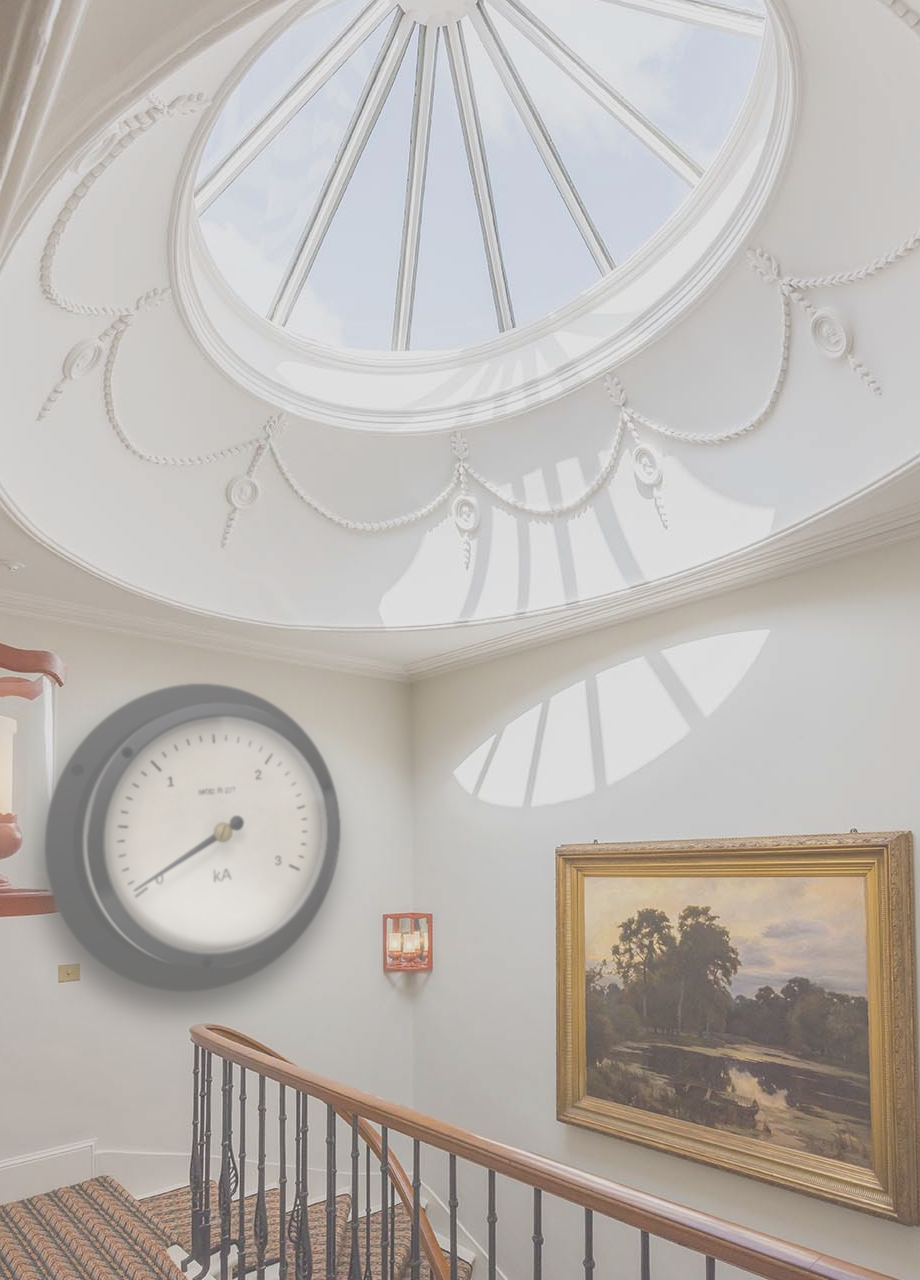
0.05 kA
